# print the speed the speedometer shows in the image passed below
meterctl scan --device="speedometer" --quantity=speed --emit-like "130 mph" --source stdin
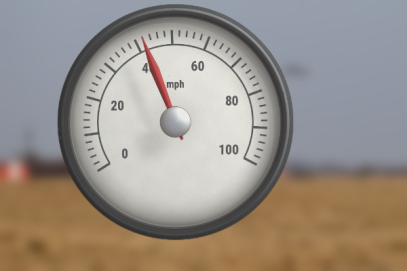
42 mph
